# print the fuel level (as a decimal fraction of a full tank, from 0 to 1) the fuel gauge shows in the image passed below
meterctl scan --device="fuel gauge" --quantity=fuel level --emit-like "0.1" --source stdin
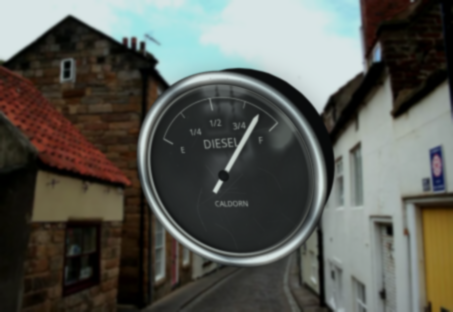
0.875
